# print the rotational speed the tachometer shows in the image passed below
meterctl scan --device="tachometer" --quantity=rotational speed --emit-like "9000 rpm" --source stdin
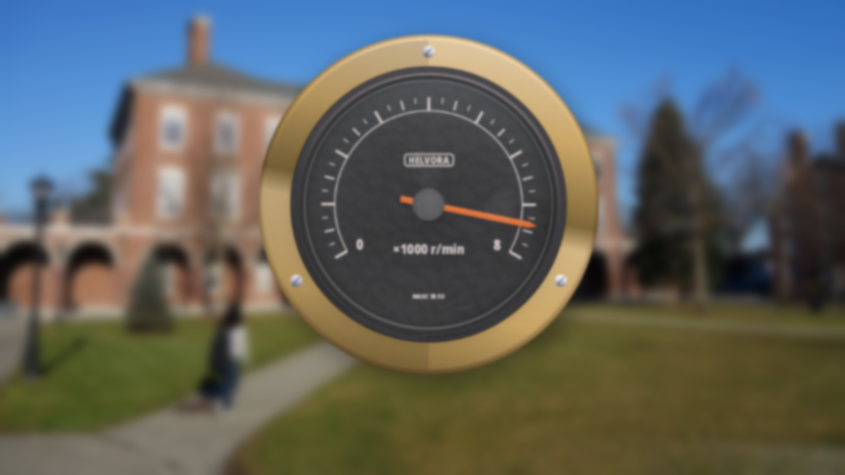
7375 rpm
